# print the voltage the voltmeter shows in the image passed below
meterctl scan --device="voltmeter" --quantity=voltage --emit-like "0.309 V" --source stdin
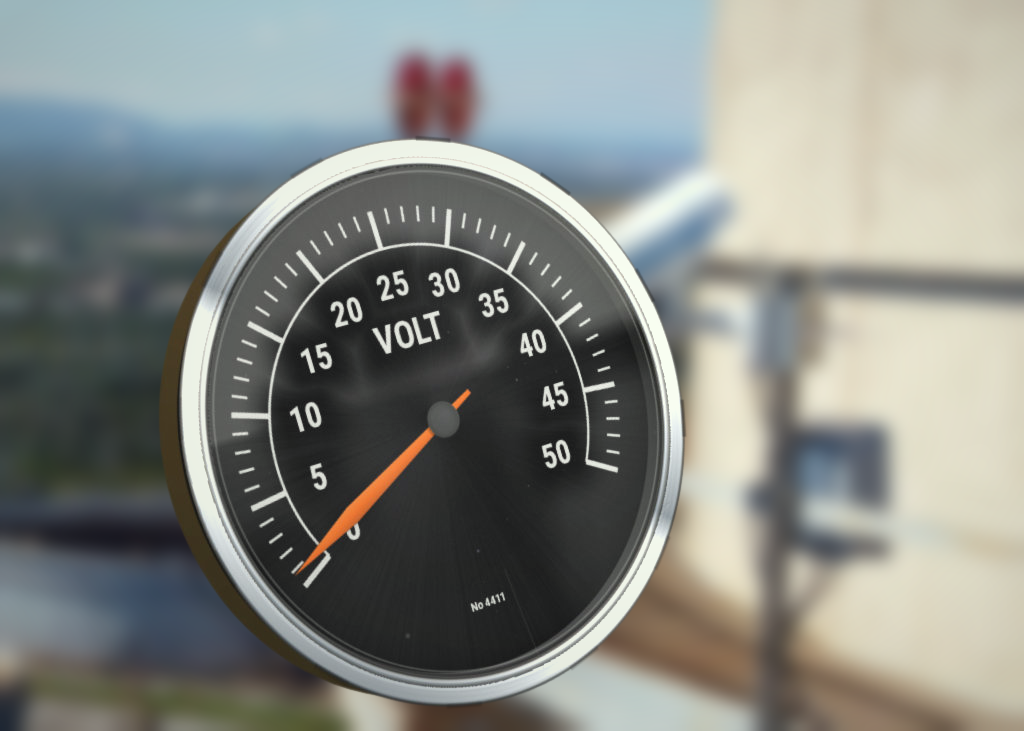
1 V
